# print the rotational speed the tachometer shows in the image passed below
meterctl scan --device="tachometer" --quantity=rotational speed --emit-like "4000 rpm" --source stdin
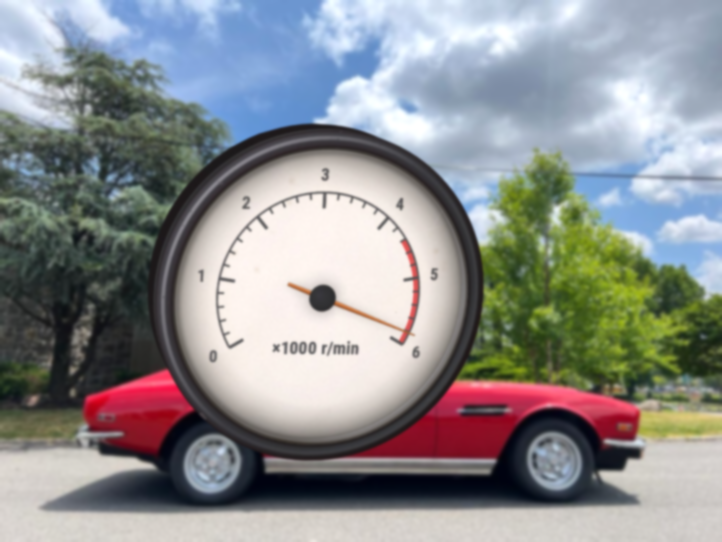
5800 rpm
